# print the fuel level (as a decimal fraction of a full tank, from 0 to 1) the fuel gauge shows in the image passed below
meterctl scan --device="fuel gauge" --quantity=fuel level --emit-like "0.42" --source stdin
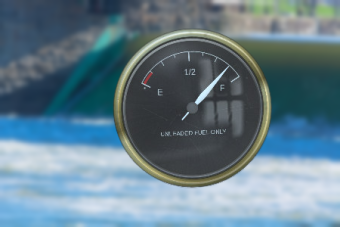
0.875
